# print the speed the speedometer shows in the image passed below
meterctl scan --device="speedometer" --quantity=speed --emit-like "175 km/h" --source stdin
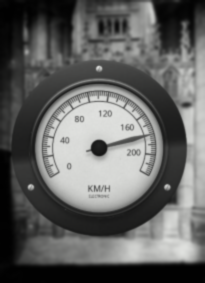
180 km/h
